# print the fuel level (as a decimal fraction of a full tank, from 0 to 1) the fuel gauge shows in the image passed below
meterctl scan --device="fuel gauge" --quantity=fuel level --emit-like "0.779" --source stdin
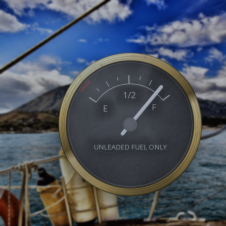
0.875
